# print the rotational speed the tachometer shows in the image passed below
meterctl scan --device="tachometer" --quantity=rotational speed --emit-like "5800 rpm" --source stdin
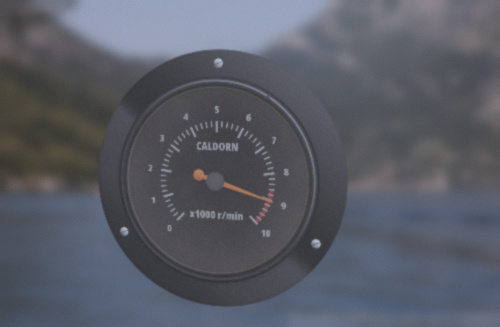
9000 rpm
